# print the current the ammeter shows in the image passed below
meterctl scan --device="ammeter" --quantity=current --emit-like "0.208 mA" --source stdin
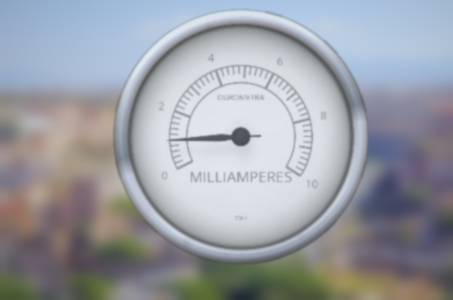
1 mA
